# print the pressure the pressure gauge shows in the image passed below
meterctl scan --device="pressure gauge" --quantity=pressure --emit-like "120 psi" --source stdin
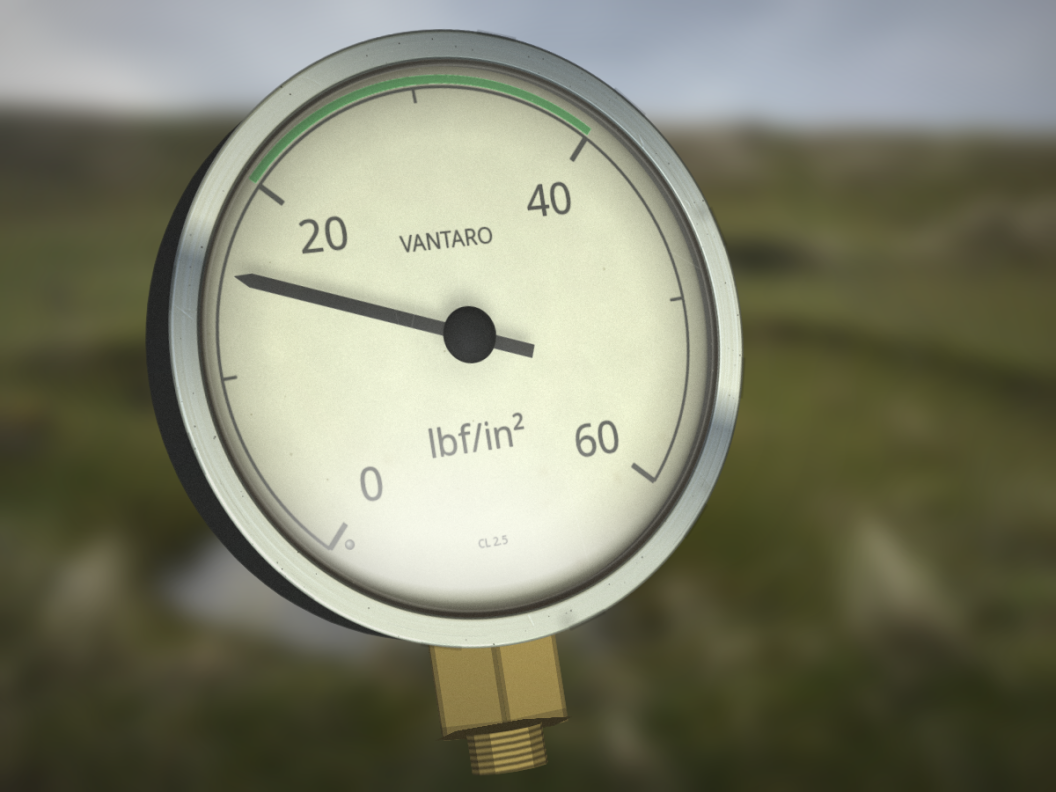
15 psi
